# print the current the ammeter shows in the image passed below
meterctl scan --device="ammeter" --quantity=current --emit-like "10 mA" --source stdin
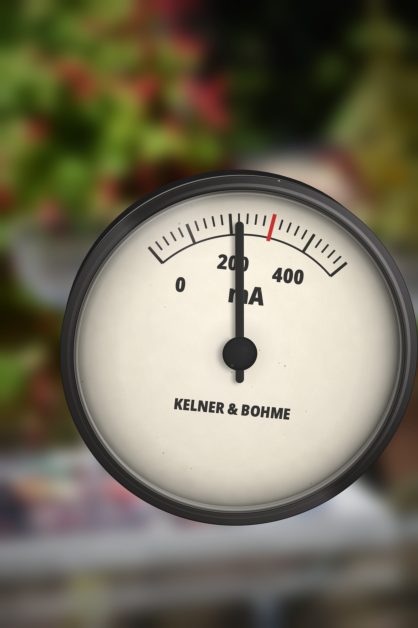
220 mA
